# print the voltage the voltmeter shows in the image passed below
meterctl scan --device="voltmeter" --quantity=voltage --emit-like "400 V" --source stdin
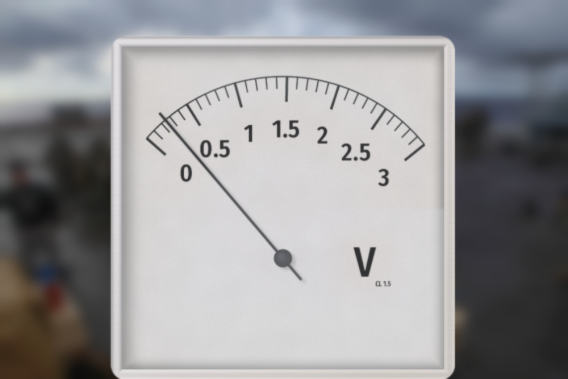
0.25 V
